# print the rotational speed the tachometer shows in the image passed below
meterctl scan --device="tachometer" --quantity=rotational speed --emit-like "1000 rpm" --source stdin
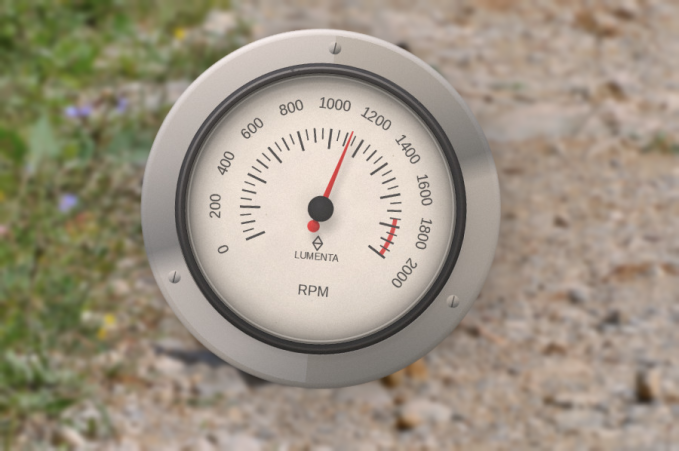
1125 rpm
